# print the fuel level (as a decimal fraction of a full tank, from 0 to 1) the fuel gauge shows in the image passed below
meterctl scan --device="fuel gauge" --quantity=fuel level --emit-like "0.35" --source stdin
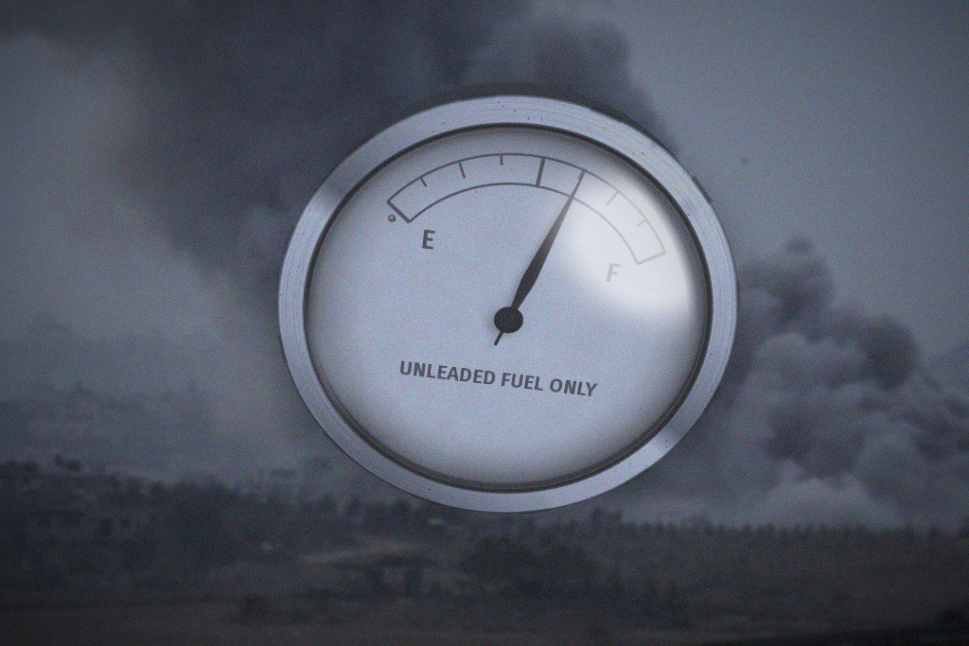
0.625
